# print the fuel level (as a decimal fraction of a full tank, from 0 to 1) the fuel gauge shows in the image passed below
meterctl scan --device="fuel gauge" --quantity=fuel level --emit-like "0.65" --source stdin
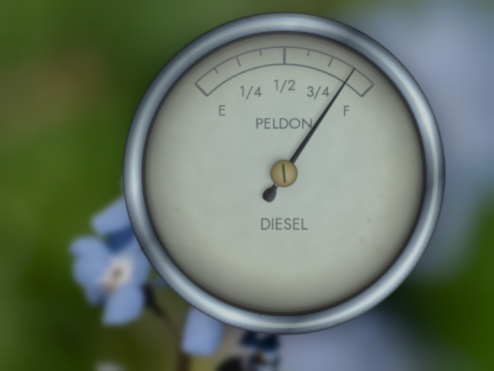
0.875
